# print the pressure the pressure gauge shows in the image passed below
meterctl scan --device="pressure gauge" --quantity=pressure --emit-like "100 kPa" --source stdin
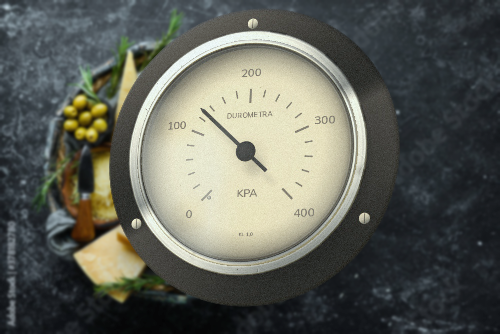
130 kPa
